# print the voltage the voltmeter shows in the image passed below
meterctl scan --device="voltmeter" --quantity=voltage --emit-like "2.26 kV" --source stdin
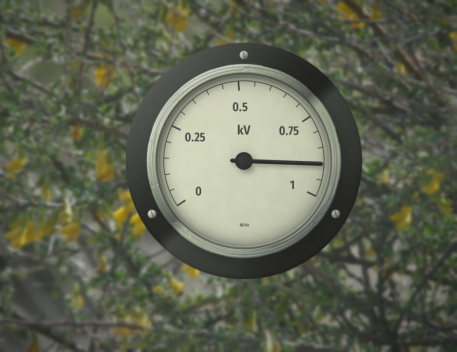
0.9 kV
